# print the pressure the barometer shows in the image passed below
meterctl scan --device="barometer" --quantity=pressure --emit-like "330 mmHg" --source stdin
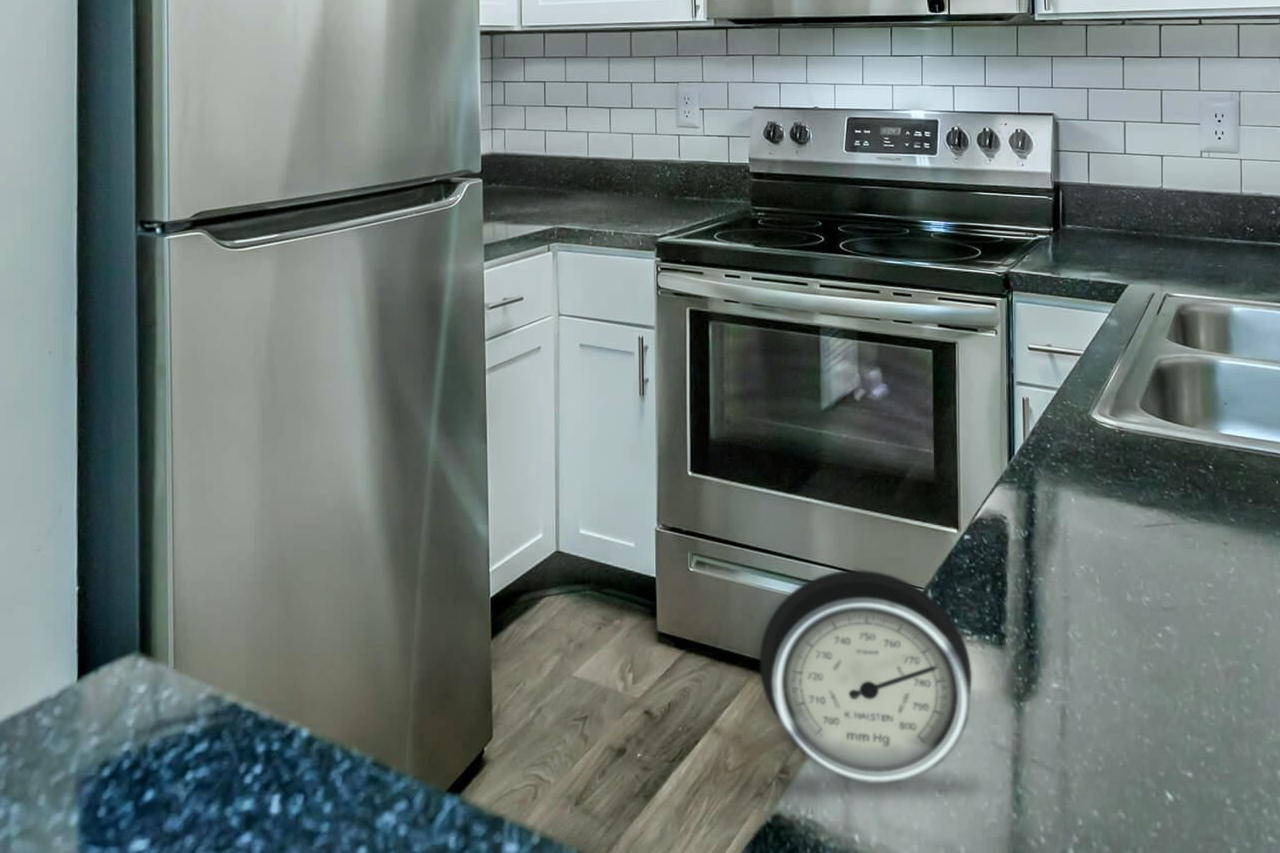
775 mmHg
